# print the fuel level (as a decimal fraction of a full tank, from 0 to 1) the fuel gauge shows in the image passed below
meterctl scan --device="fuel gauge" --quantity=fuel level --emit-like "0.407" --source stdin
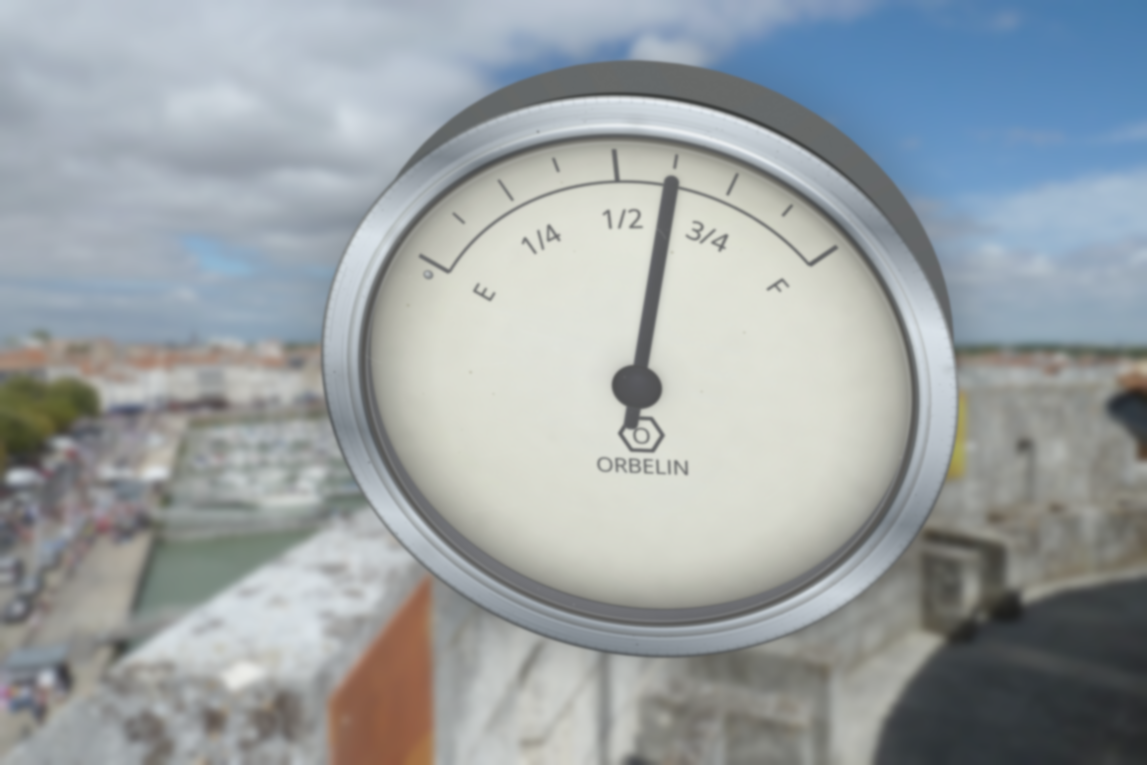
0.625
